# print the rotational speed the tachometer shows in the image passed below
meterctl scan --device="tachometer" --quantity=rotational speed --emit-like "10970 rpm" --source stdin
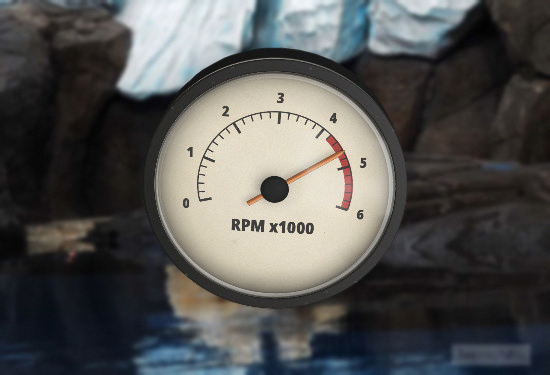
4600 rpm
